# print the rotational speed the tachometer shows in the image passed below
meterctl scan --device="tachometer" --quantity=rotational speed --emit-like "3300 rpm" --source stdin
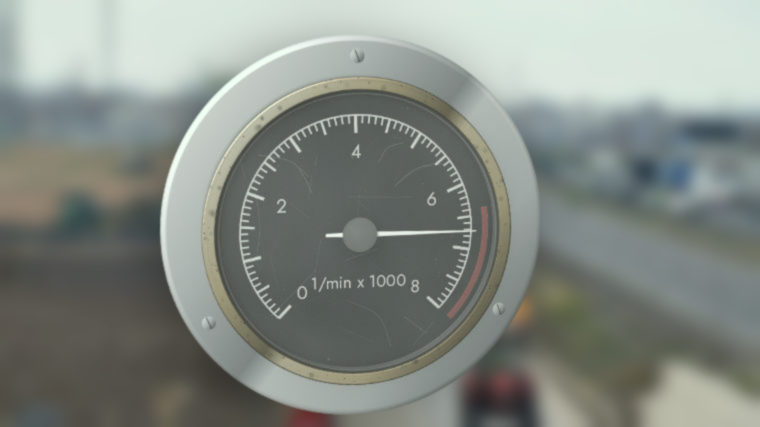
6700 rpm
